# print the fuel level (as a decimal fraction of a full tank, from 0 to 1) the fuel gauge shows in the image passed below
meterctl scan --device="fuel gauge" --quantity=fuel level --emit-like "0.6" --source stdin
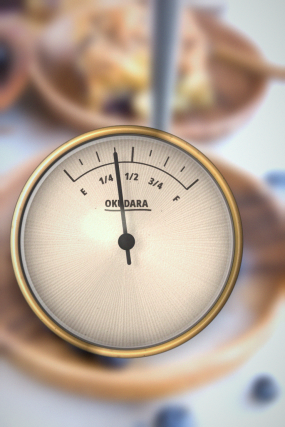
0.375
